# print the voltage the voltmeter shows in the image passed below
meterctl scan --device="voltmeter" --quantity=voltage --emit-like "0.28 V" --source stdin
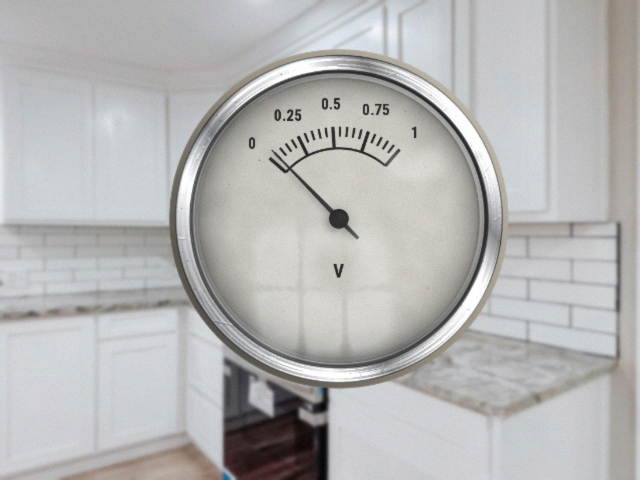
0.05 V
